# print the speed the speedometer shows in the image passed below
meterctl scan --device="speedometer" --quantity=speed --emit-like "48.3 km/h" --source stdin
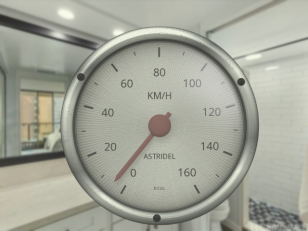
5 km/h
